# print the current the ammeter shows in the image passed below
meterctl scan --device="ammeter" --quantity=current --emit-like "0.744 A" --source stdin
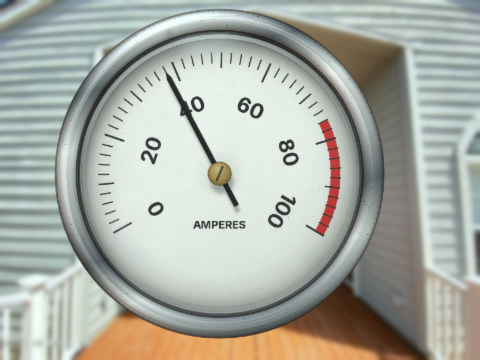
38 A
